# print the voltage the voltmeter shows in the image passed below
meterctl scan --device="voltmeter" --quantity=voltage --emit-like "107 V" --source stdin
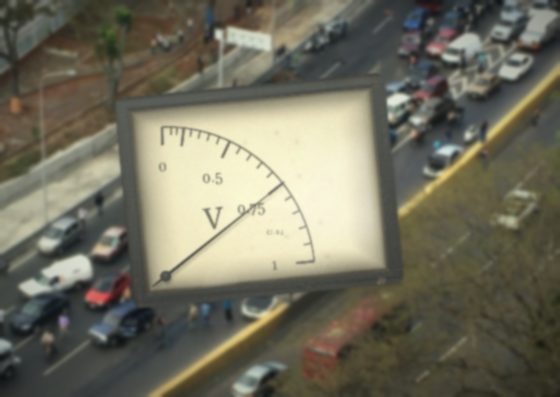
0.75 V
